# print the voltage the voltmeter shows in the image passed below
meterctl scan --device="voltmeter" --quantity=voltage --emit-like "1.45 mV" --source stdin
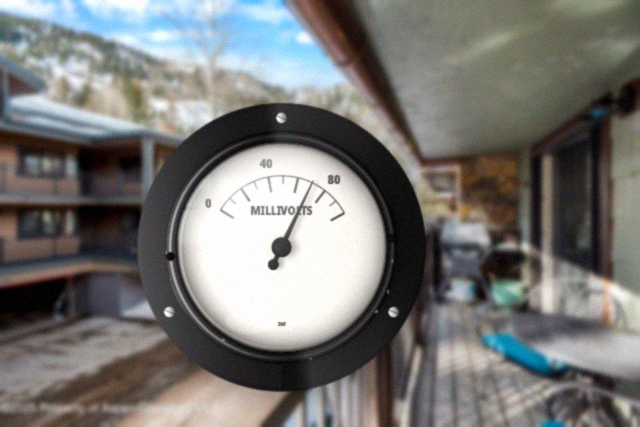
70 mV
